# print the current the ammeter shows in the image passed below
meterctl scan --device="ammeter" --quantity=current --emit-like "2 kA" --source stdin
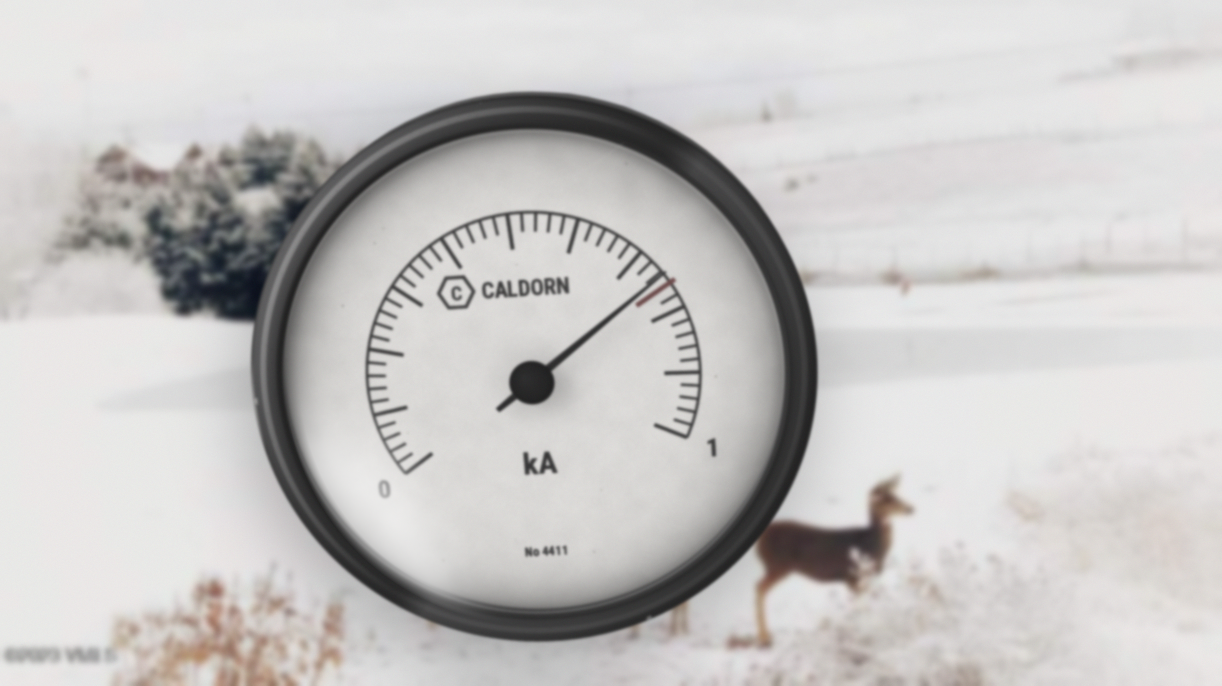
0.74 kA
